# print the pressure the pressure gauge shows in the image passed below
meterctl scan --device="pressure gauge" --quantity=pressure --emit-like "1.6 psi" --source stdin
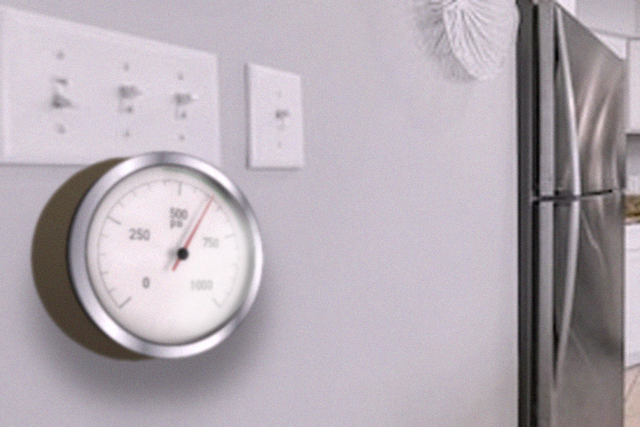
600 psi
